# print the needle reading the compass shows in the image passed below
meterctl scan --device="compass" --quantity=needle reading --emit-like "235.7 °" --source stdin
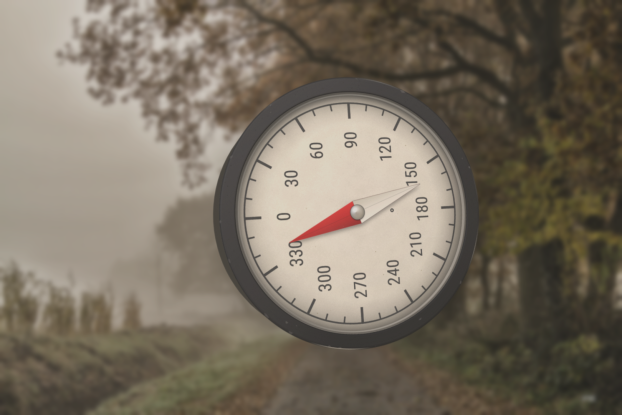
340 °
